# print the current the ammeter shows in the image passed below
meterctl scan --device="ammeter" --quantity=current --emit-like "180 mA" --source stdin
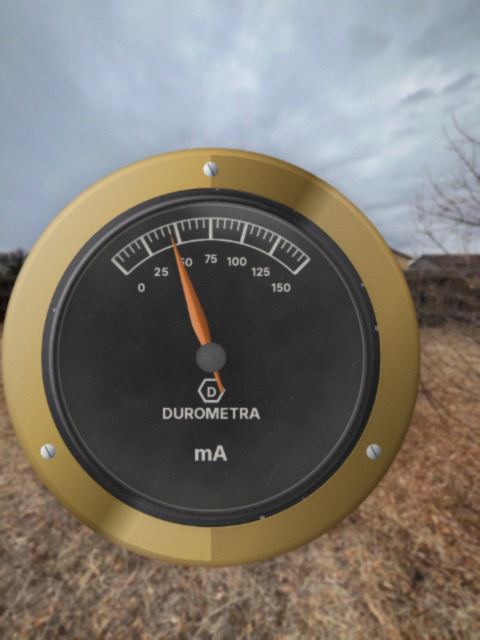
45 mA
